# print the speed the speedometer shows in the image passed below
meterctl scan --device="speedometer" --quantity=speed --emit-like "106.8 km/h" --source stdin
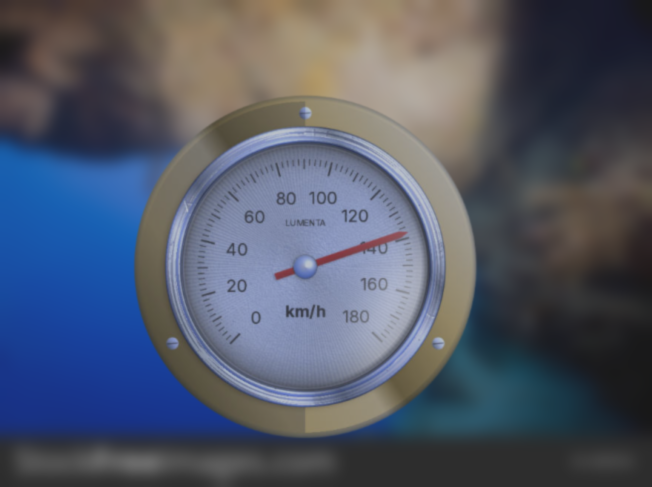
138 km/h
